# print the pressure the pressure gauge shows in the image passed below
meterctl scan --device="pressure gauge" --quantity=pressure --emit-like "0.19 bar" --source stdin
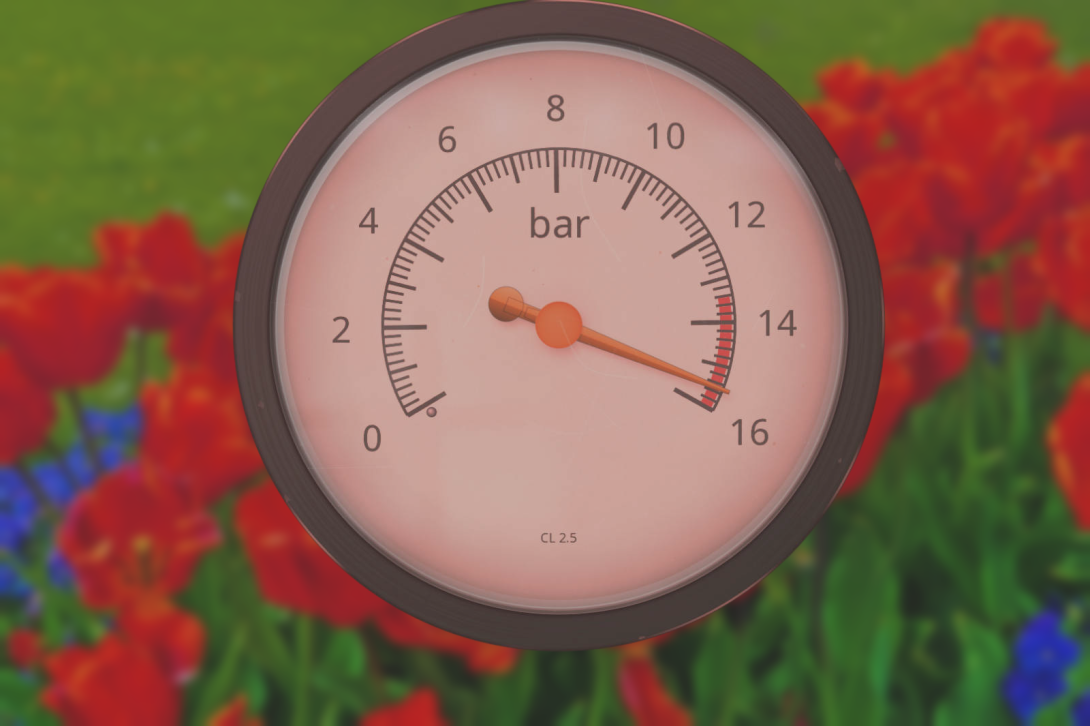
15.5 bar
